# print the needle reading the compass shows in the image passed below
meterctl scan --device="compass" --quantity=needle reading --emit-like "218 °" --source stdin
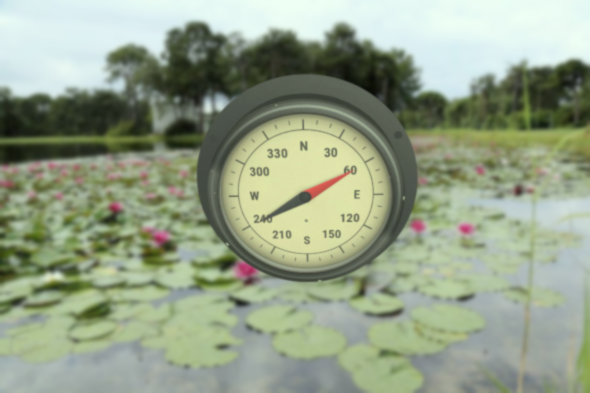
60 °
